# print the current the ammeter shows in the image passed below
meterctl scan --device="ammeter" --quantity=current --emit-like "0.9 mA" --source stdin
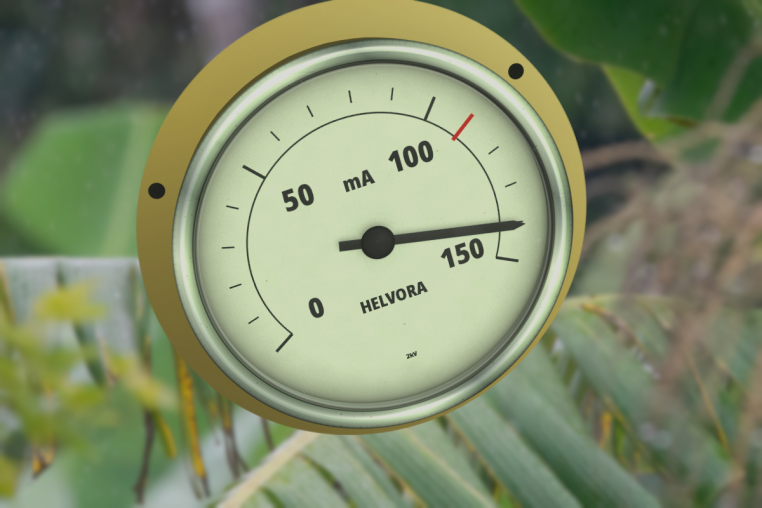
140 mA
